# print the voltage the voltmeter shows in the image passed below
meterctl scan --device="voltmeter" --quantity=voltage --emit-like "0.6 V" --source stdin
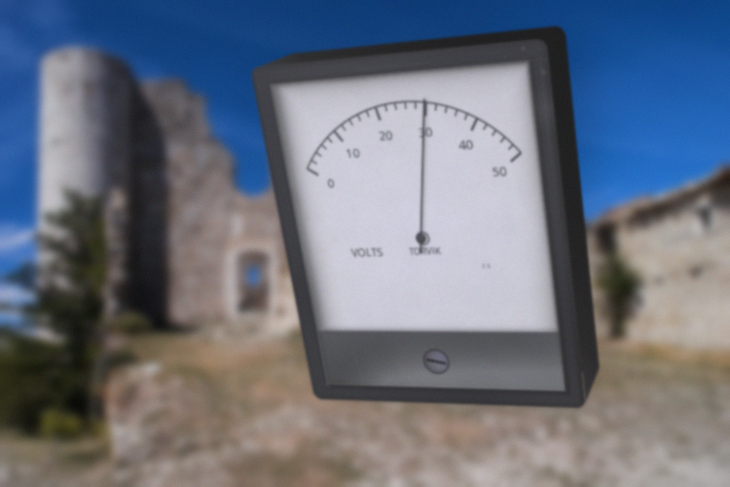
30 V
